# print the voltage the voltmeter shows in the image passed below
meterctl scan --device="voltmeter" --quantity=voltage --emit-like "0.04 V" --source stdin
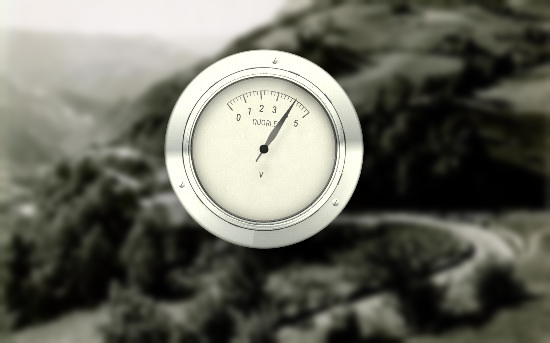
4 V
